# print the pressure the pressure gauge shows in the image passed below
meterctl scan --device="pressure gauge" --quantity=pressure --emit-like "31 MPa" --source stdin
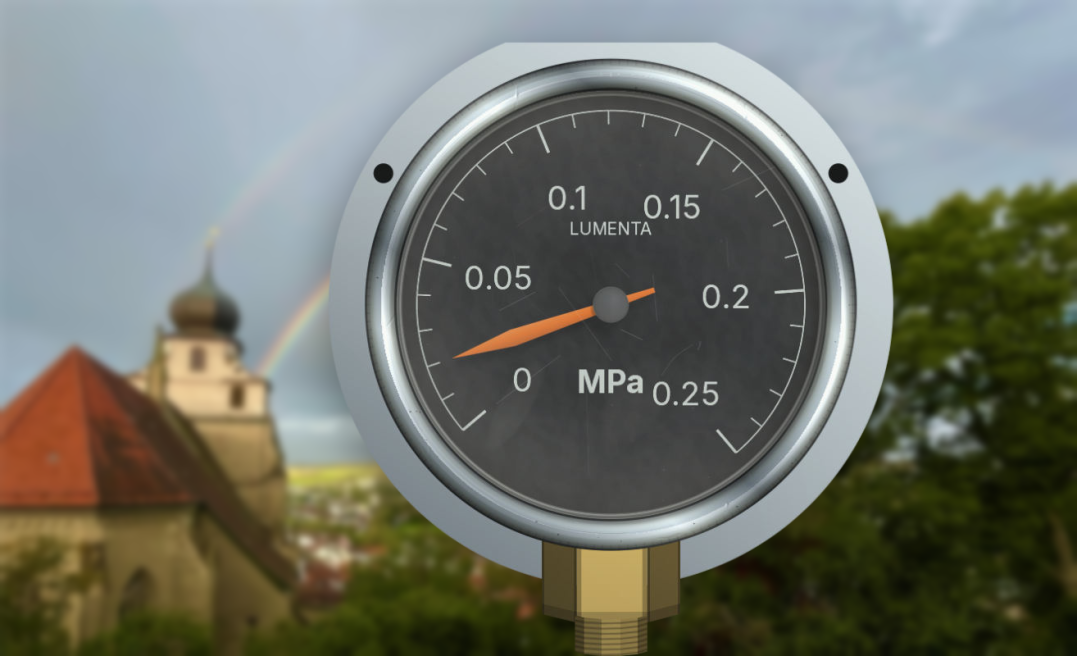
0.02 MPa
